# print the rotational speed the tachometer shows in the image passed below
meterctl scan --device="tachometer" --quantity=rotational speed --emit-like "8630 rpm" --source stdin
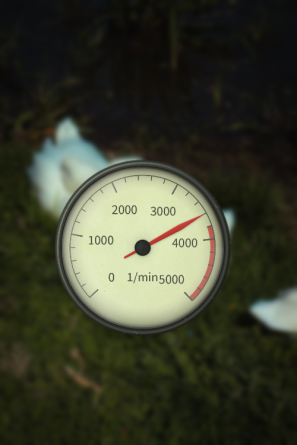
3600 rpm
